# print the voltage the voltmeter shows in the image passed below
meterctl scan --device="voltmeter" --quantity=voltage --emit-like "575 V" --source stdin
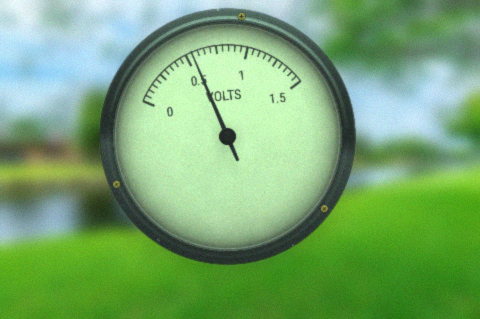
0.55 V
